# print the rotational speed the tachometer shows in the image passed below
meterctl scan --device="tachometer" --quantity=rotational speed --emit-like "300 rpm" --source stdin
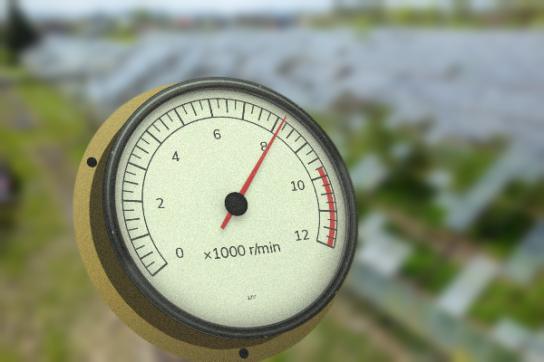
8125 rpm
